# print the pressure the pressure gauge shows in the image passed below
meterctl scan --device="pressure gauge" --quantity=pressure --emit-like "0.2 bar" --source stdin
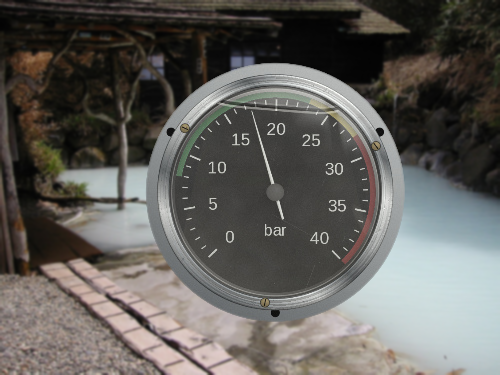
17.5 bar
